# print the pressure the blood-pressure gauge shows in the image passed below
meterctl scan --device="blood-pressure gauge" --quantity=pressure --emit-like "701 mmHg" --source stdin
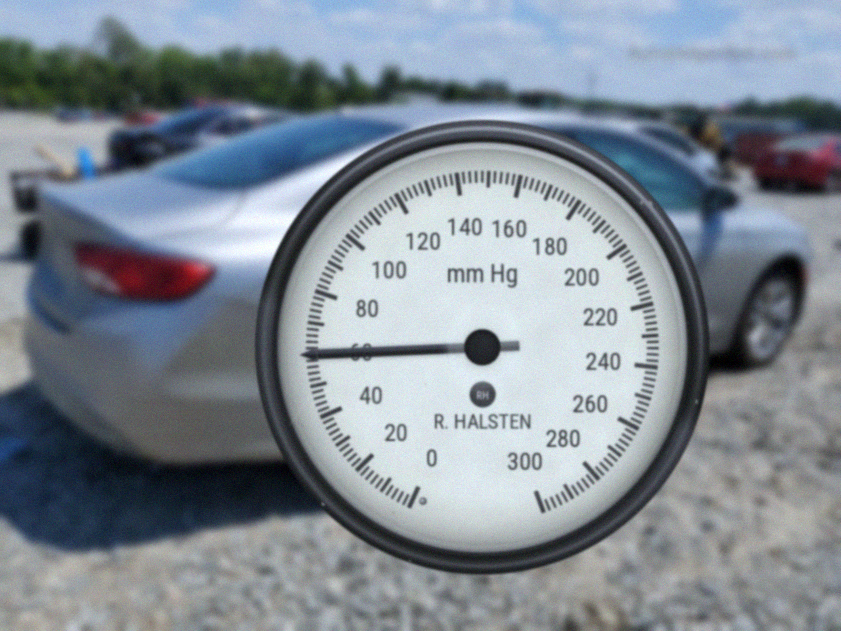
60 mmHg
